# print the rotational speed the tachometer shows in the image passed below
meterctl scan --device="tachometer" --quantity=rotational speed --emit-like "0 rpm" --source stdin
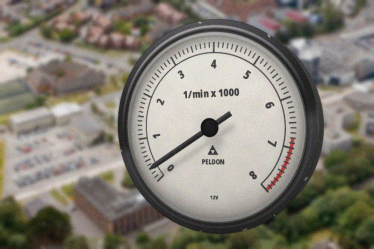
300 rpm
